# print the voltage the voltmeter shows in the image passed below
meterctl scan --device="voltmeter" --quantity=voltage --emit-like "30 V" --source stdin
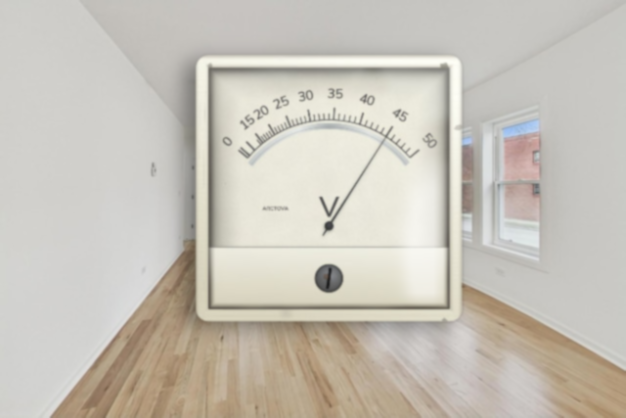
45 V
